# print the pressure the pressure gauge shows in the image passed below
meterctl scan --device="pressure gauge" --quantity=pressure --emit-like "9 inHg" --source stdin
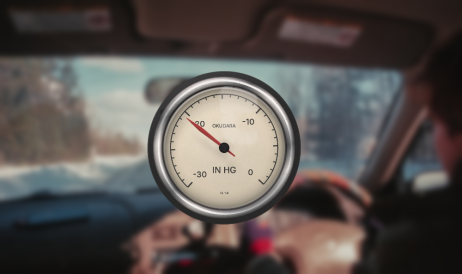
-20.5 inHg
